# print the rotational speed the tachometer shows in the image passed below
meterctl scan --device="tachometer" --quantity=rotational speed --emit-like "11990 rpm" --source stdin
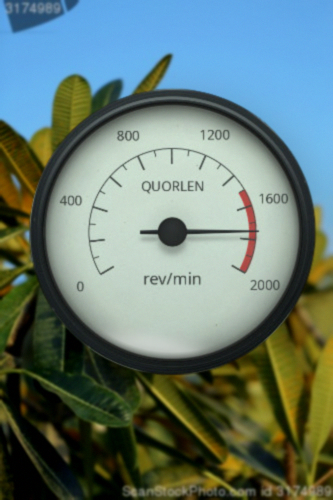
1750 rpm
